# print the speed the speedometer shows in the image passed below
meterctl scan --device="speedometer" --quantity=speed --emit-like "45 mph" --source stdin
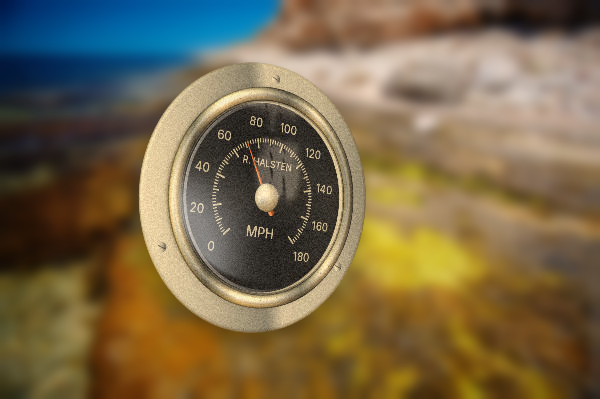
70 mph
